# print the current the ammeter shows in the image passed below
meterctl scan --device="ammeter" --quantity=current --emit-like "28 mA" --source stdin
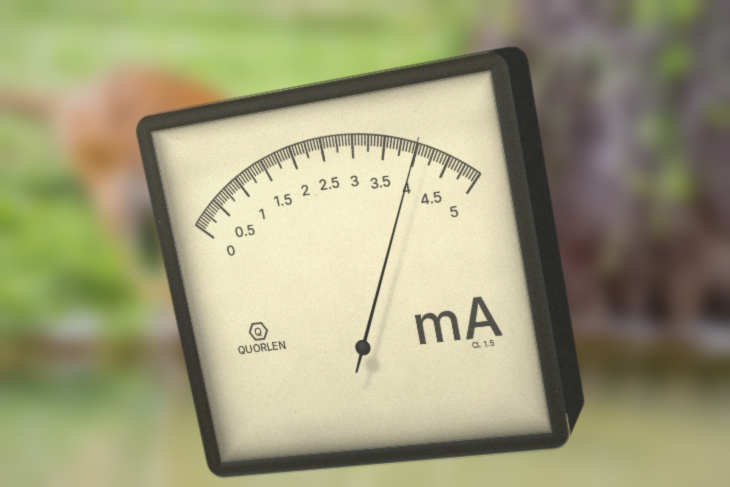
4 mA
